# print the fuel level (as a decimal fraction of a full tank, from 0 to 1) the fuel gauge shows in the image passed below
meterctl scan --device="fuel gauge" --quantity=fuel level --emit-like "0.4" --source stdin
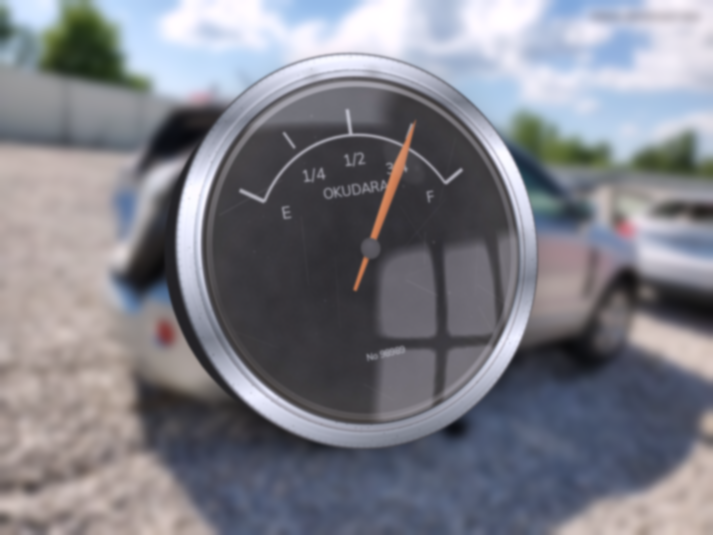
0.75
